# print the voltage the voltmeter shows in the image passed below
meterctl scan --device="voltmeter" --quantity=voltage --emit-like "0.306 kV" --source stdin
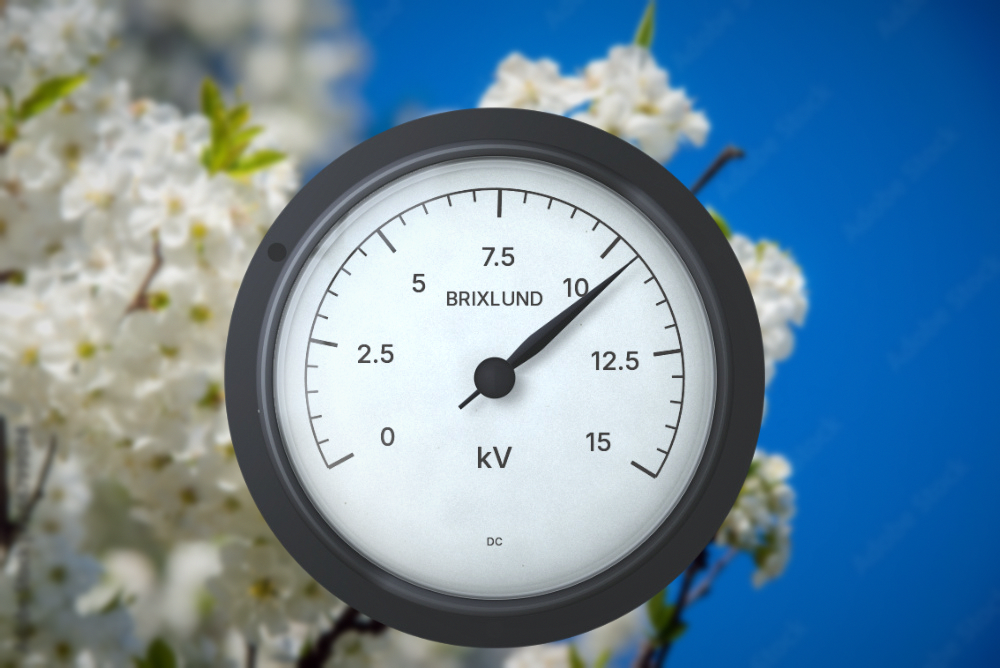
10.5 kV
